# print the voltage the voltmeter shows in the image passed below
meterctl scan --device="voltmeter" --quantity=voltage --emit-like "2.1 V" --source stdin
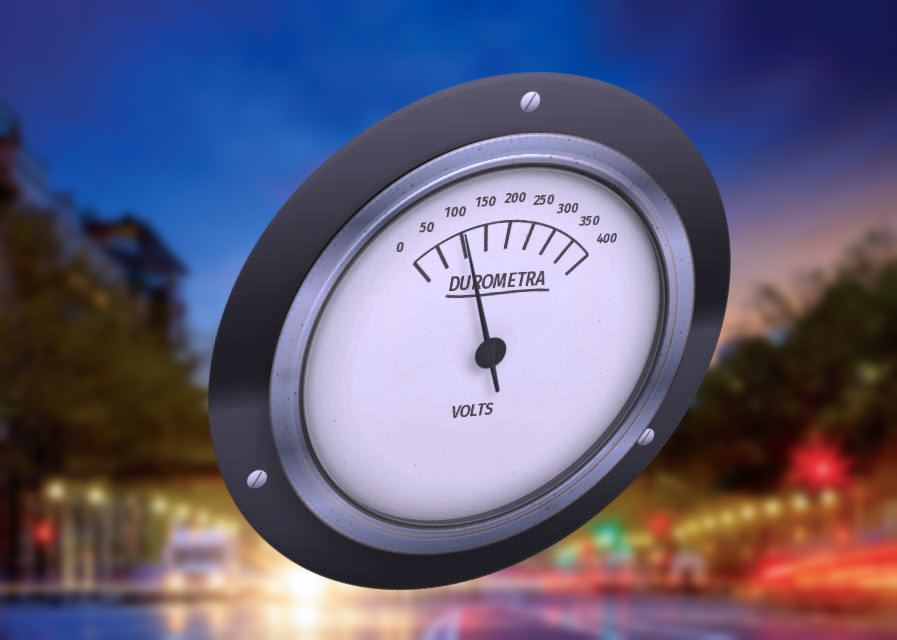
100 V
